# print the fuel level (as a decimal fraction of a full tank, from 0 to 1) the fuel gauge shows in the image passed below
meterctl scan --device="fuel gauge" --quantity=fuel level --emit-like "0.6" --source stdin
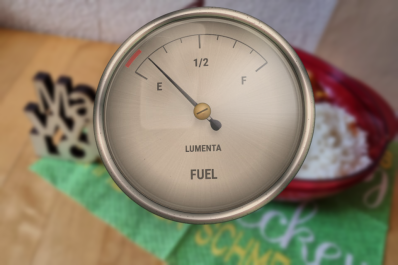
0.125
